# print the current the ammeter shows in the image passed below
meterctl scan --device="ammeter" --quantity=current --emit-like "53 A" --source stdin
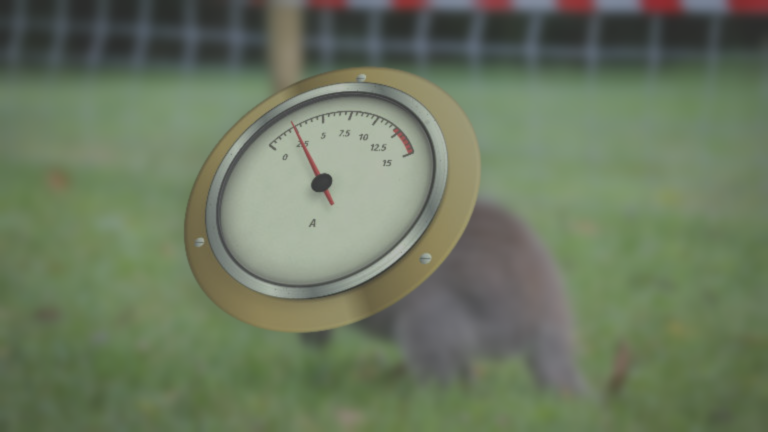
2.5 A
